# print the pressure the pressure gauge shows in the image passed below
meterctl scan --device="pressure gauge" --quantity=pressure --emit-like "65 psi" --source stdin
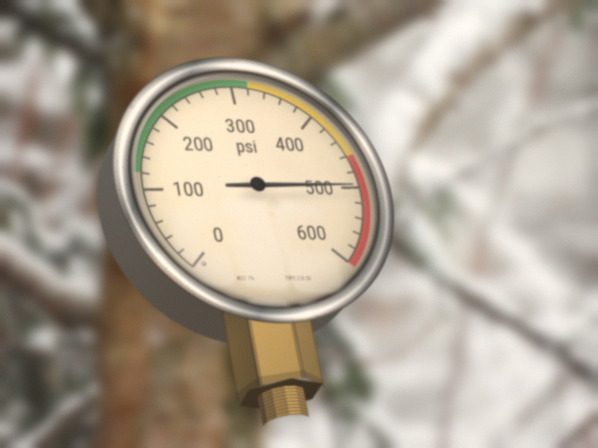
500 psi
